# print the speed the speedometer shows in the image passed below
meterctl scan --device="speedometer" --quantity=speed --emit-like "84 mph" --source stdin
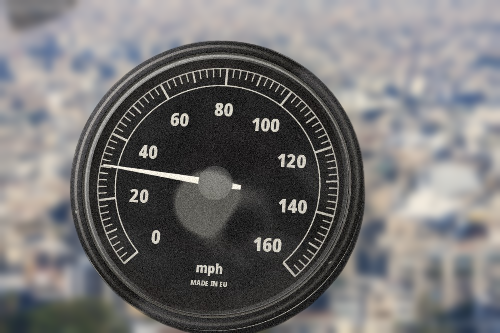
30 mph
